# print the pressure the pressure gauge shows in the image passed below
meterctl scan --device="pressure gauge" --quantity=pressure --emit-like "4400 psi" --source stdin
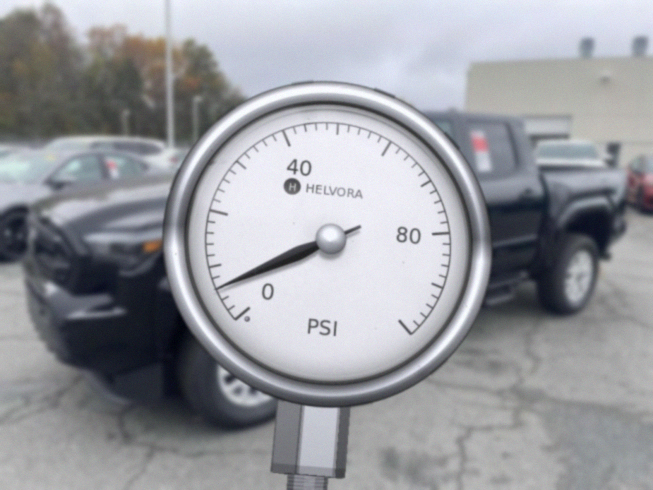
6 psi
